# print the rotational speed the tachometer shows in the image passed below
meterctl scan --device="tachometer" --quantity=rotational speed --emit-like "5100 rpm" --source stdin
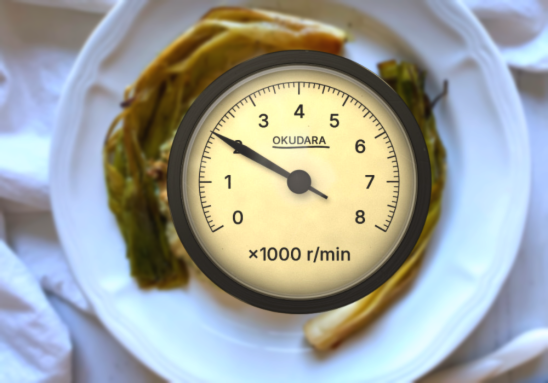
2000 rpm
